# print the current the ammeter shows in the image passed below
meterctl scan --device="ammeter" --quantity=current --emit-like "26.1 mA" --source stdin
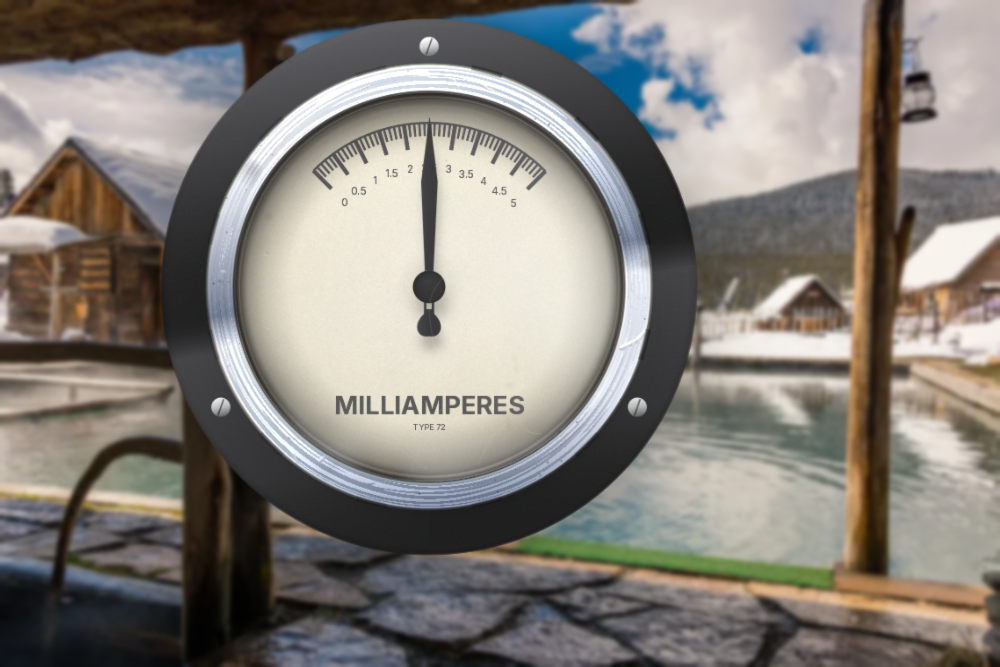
2.5 mA
